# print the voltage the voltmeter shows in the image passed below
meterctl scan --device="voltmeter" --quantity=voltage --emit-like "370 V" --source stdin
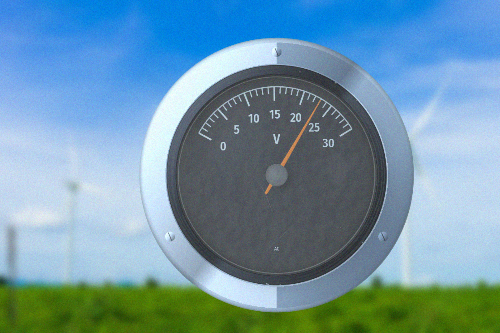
23 V
